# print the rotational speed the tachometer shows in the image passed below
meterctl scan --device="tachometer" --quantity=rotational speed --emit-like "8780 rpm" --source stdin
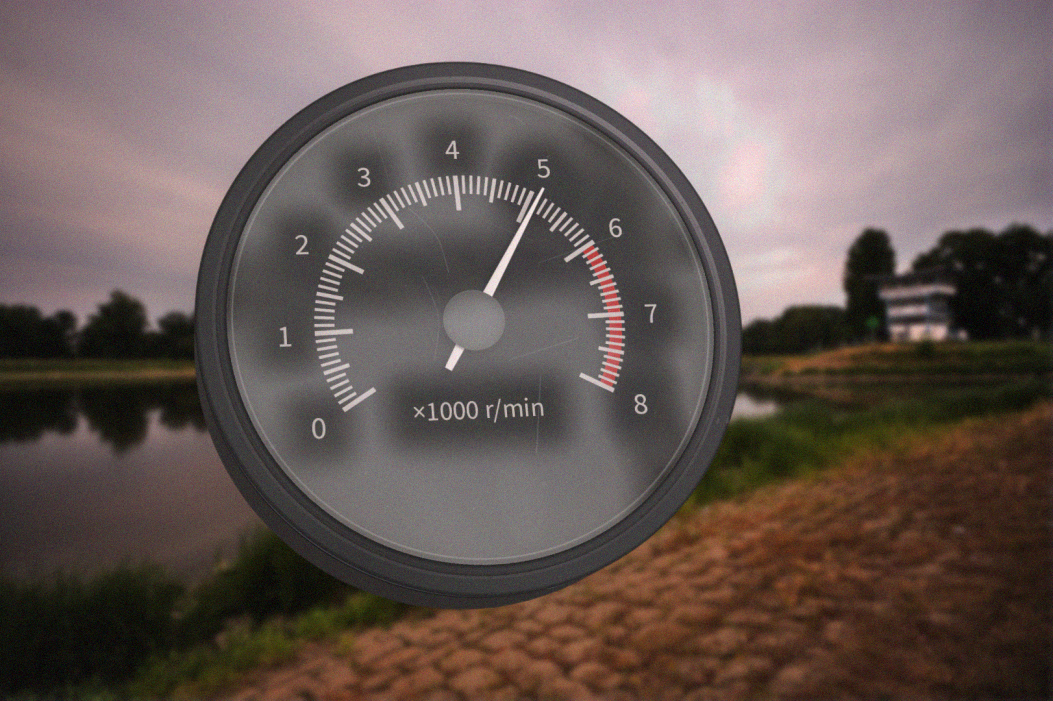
5100 rpm
